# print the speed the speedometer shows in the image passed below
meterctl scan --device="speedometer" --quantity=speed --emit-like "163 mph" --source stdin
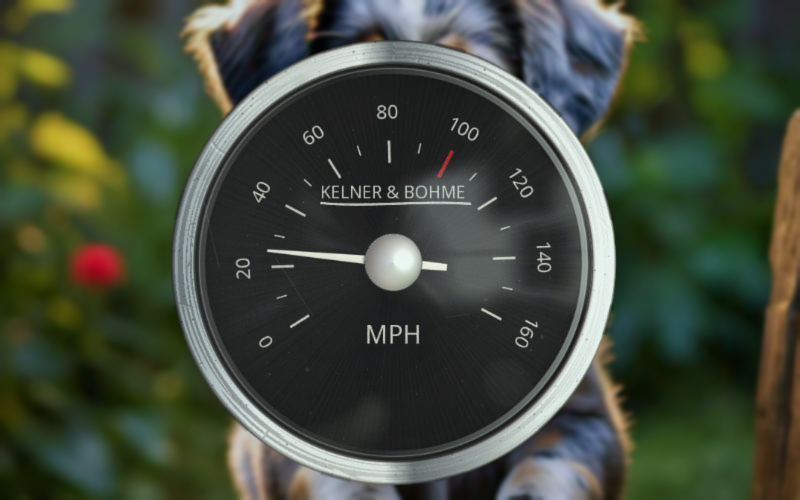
25 mph
